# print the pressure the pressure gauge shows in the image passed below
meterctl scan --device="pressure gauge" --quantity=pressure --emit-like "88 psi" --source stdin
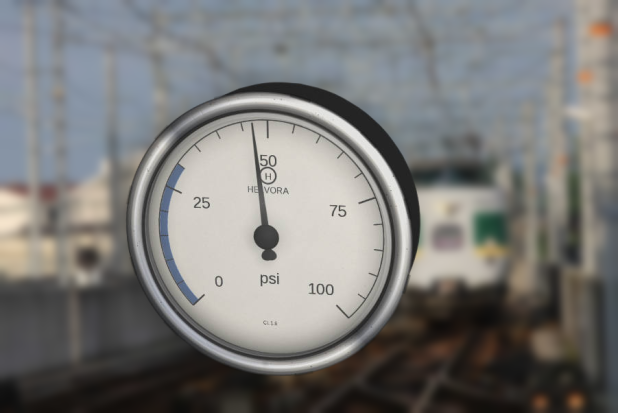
47.5 psi
